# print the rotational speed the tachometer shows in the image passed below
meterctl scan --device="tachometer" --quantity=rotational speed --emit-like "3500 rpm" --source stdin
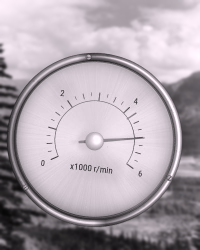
5000 rpm
